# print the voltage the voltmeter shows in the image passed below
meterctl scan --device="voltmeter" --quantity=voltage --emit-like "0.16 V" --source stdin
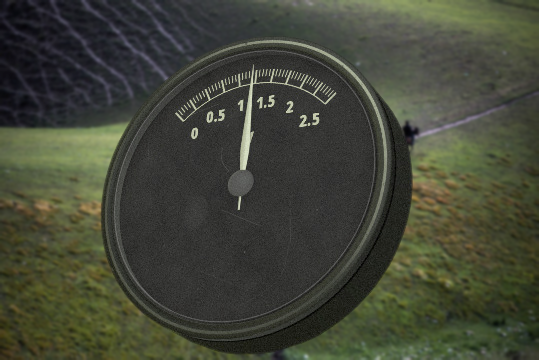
1.25 V
